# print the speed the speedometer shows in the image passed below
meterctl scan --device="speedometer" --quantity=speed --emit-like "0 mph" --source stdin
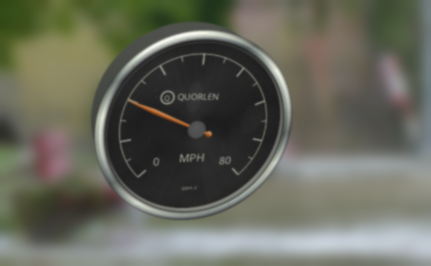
20 mph
